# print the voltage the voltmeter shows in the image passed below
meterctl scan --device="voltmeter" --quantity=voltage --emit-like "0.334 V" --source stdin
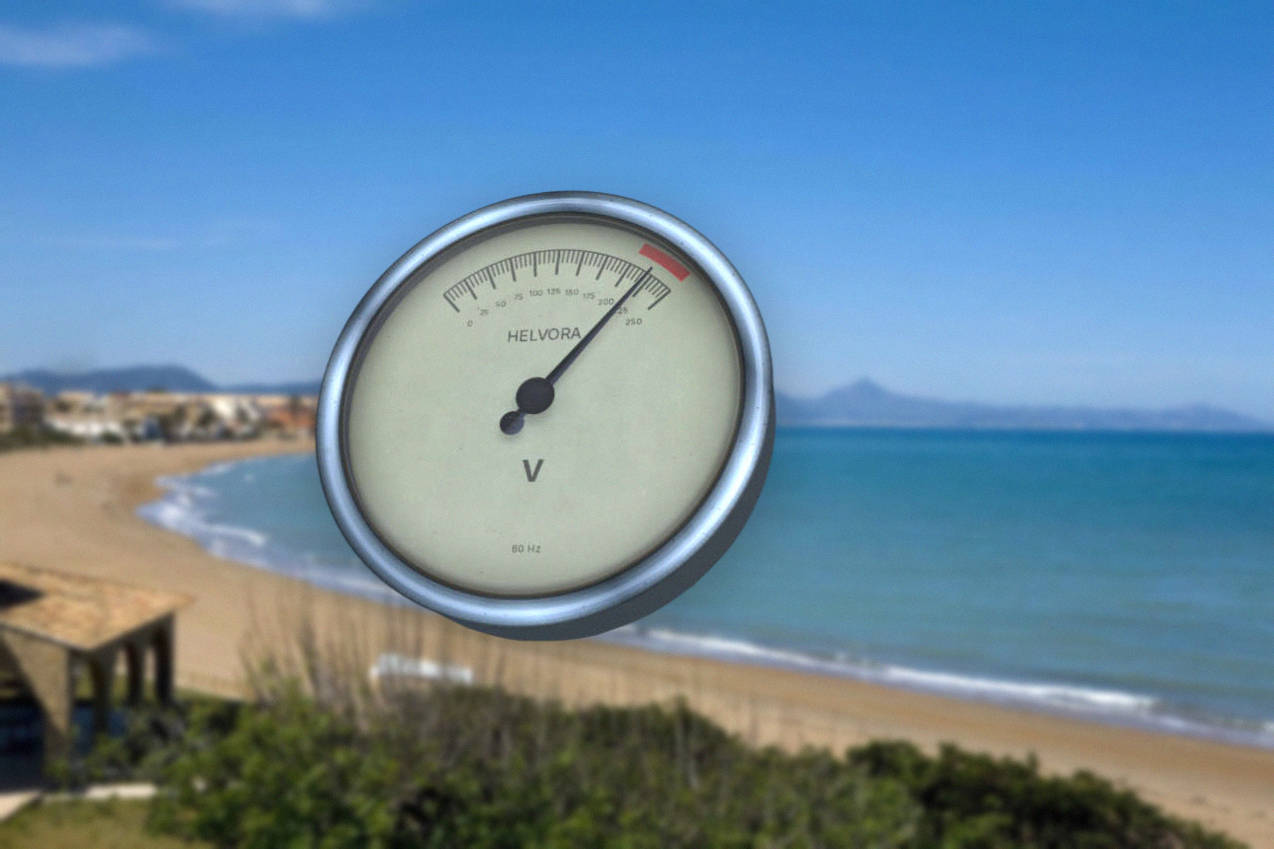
225 V
